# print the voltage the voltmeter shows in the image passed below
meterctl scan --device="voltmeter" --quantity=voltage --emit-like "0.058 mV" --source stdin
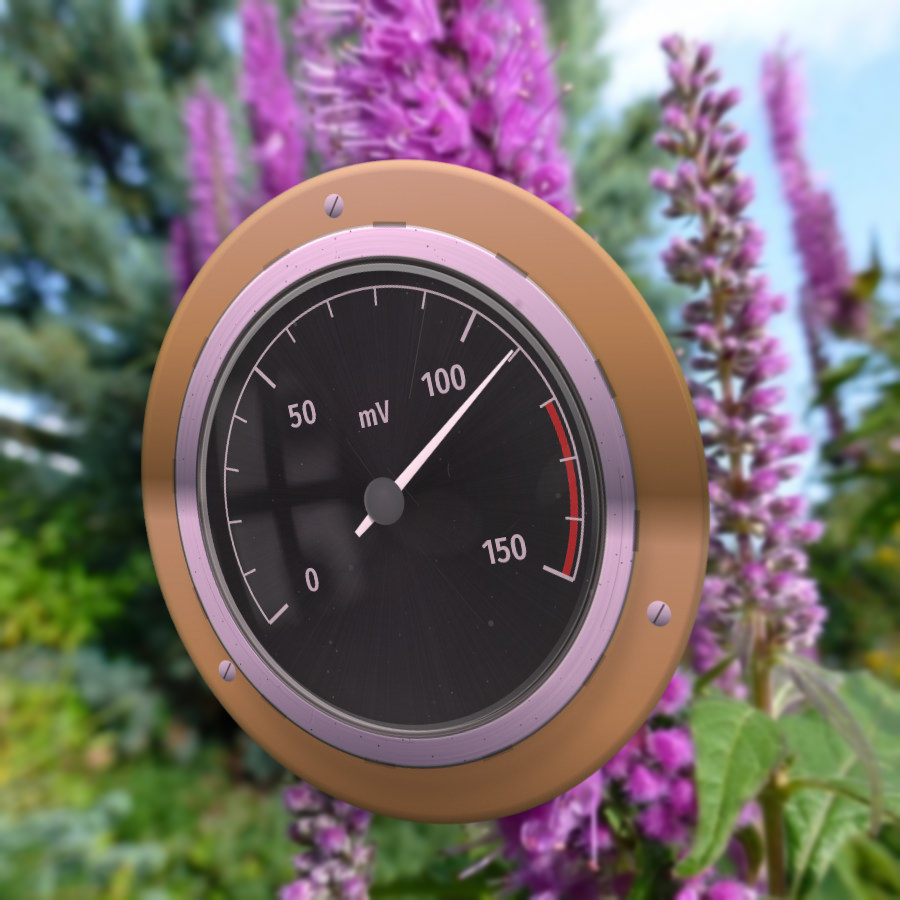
110 mV
